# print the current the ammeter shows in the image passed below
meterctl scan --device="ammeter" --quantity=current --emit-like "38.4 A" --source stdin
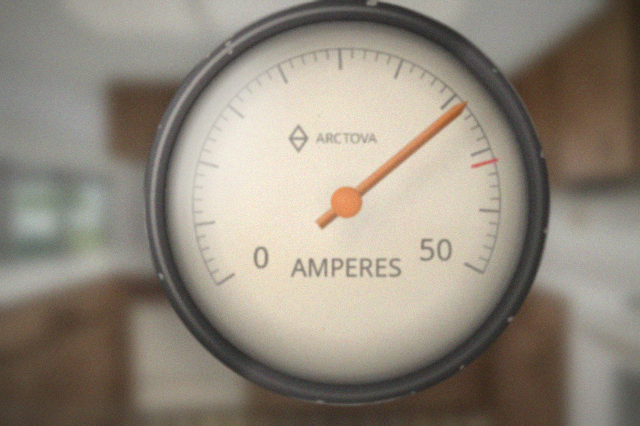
36 A
